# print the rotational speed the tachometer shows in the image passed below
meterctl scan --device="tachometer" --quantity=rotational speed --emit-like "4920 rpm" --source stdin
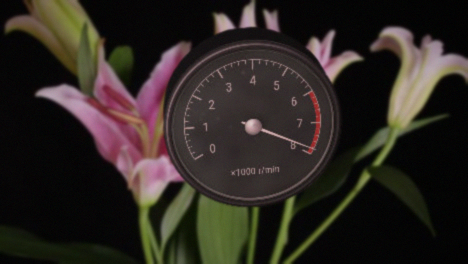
7800 rpm
